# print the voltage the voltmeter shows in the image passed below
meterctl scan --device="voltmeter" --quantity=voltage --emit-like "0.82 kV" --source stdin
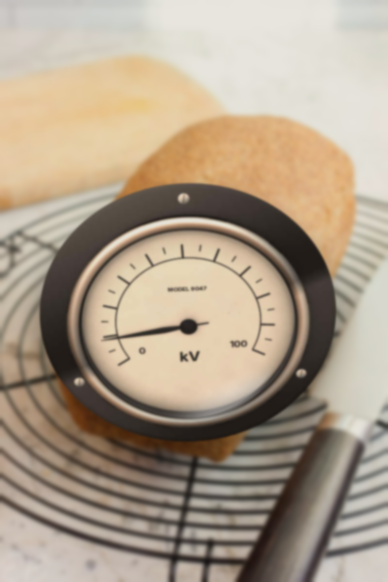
10 kV
